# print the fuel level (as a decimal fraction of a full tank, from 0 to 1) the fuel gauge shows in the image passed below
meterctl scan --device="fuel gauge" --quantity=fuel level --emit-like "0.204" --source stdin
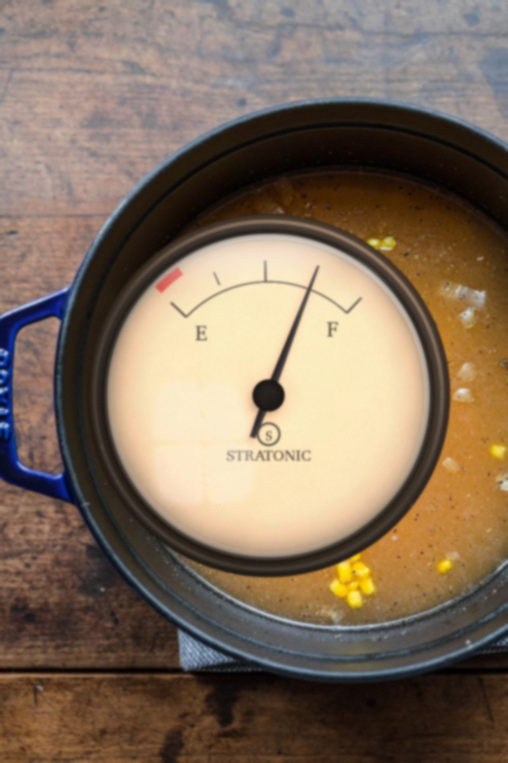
0.75
